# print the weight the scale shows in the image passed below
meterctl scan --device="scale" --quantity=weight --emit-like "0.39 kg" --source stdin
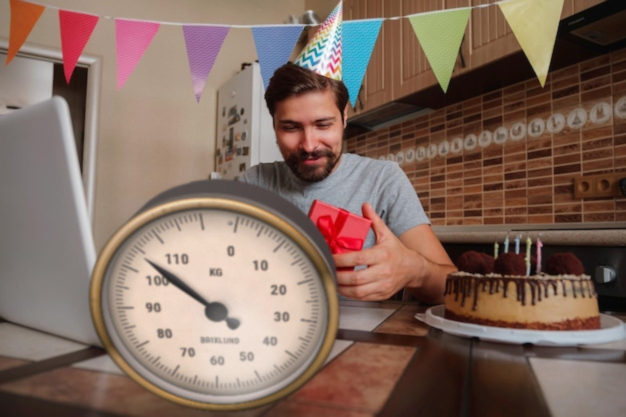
105 kg
